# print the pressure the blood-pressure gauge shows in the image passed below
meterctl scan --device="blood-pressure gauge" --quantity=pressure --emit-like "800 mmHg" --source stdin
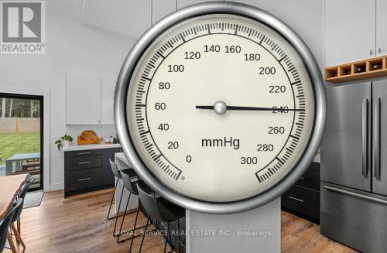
240 mmHg
